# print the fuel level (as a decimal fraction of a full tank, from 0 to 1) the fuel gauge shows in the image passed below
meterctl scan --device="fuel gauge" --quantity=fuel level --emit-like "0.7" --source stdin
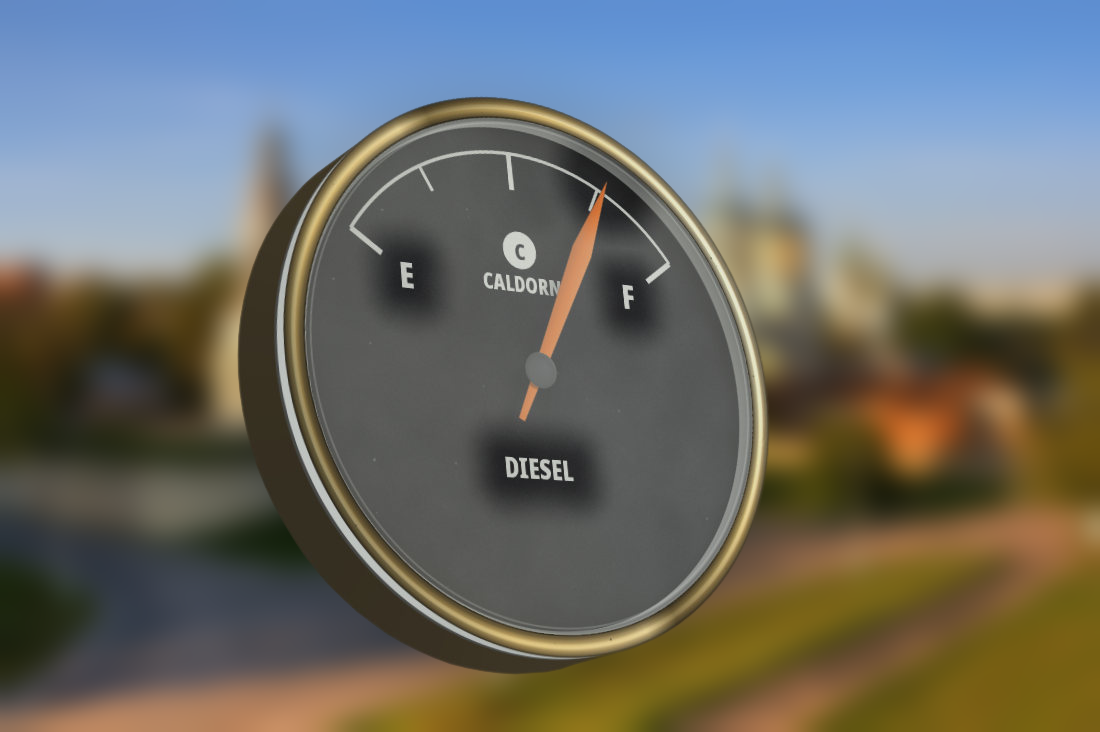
0.75
